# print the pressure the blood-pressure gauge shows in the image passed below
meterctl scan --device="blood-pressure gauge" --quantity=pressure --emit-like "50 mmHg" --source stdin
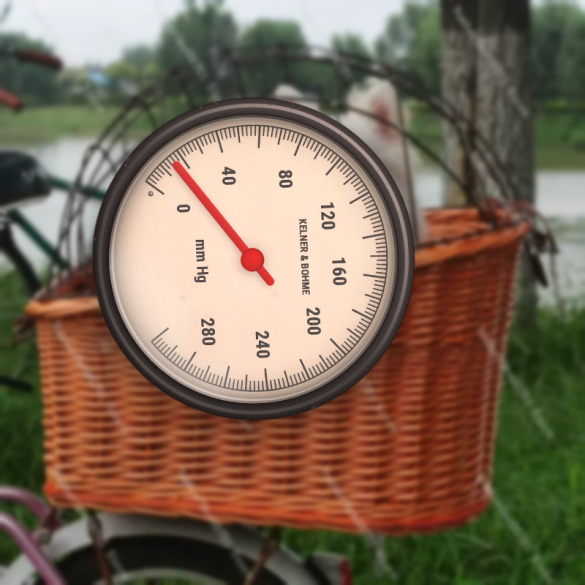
16 mmHg
